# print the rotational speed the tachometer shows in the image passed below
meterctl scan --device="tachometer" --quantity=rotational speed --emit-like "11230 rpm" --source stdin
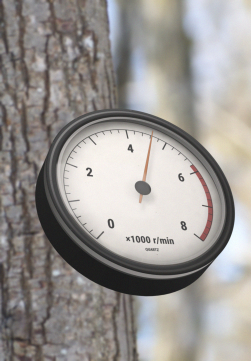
4600 rpm
